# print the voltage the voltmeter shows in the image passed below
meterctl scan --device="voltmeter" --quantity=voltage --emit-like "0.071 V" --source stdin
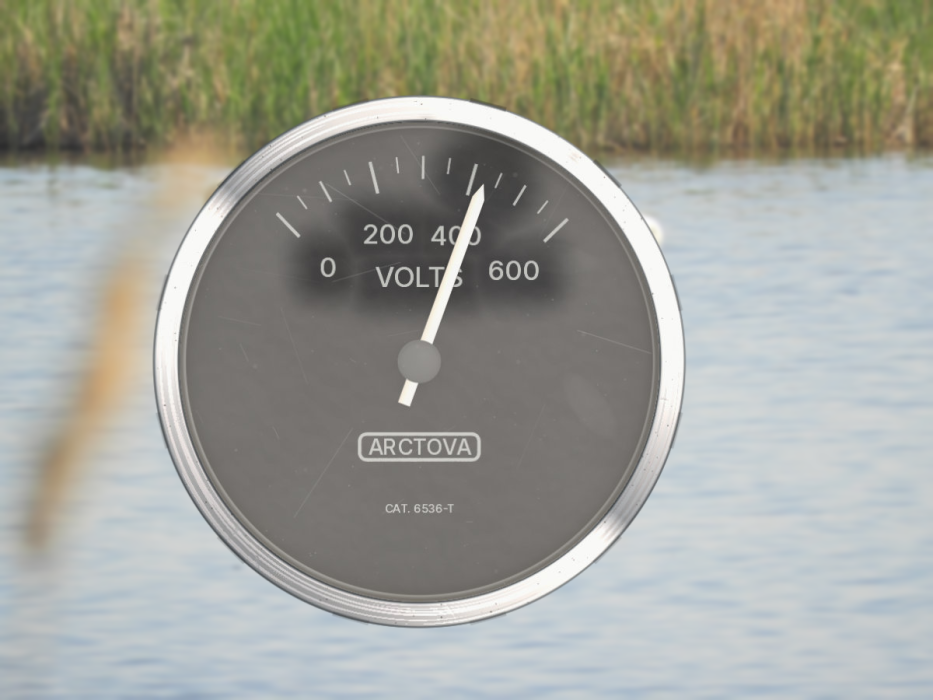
425 V
